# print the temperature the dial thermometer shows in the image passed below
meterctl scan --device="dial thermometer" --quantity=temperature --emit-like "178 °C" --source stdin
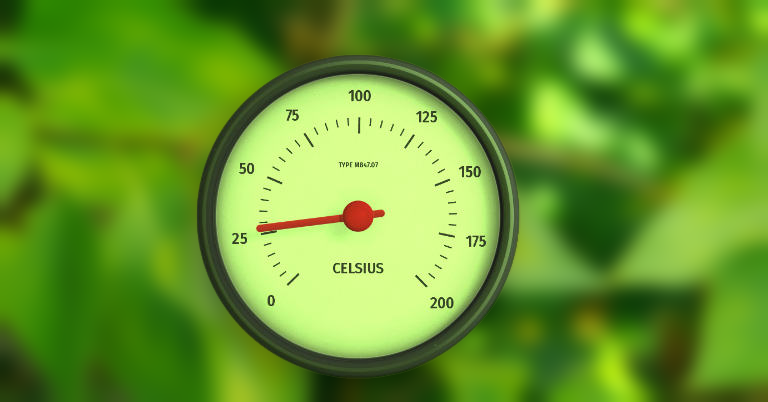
27.5 °C
